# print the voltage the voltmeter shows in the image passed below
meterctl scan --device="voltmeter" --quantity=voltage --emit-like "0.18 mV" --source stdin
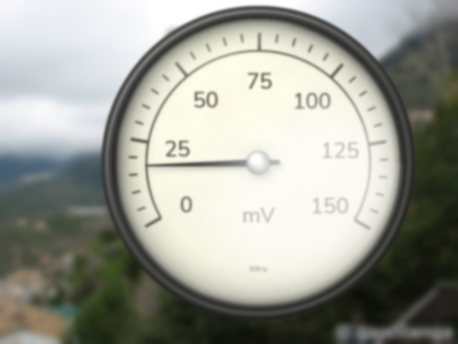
17.5 mV
